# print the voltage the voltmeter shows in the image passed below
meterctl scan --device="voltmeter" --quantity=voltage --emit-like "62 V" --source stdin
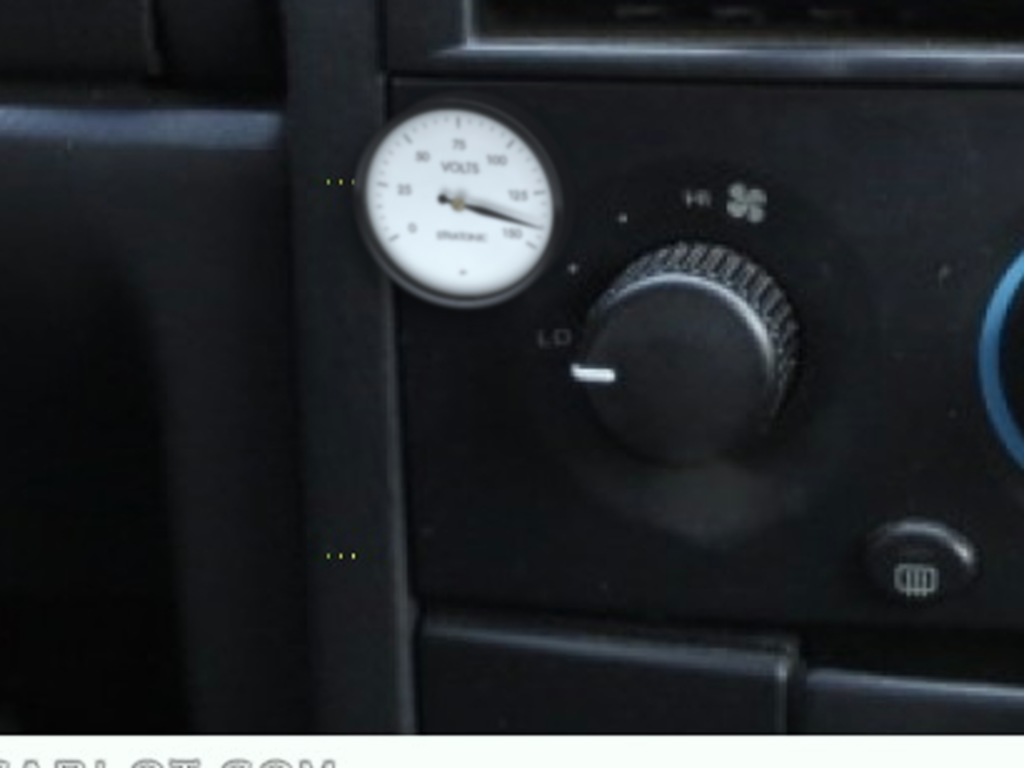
140 V
